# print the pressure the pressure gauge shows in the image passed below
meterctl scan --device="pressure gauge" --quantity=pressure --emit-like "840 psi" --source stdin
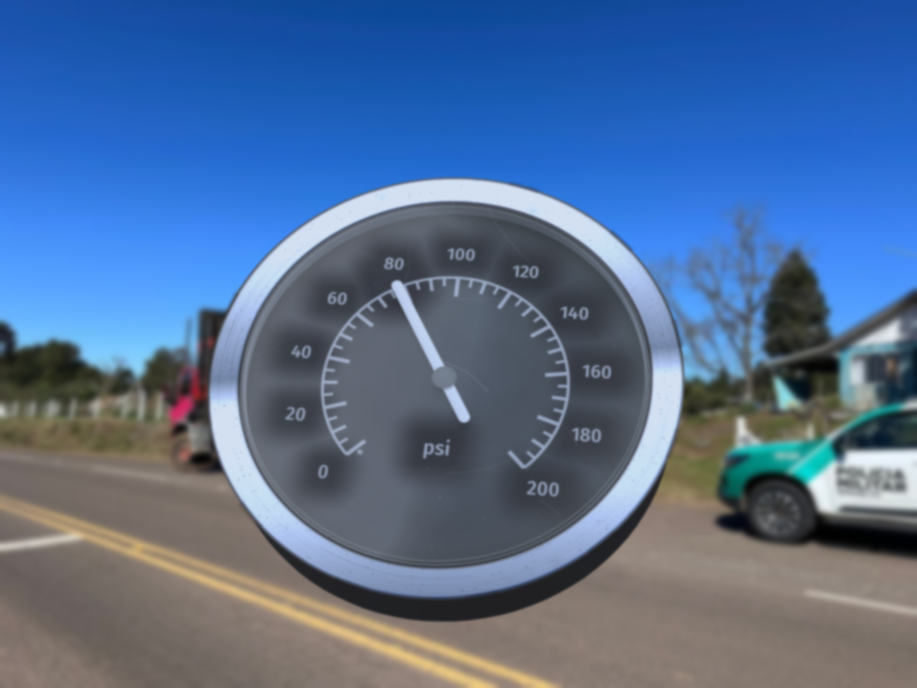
77.5 psi
